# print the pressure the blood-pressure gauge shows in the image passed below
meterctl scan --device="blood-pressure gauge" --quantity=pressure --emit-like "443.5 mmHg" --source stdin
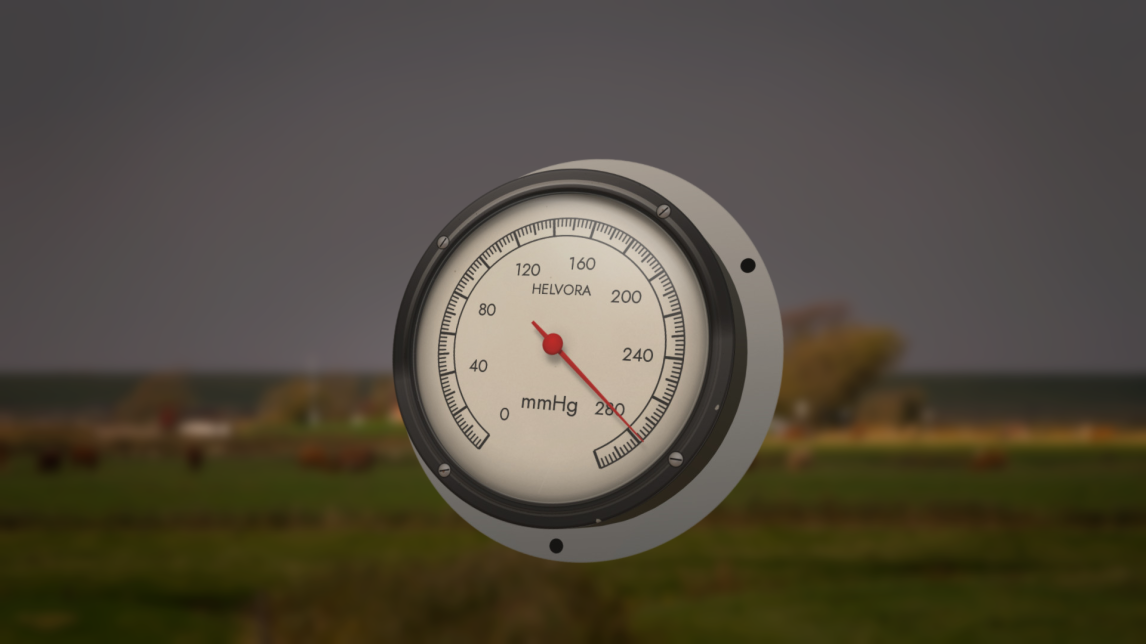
278 mmHg
